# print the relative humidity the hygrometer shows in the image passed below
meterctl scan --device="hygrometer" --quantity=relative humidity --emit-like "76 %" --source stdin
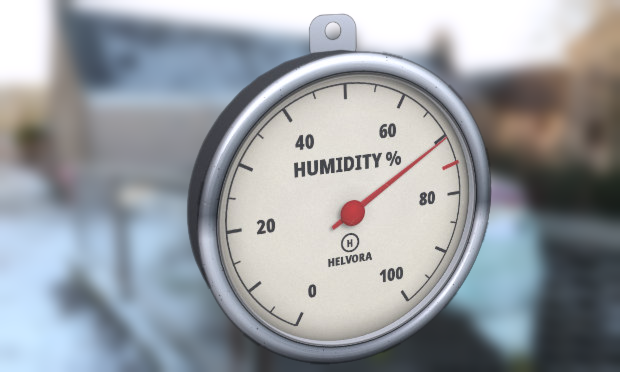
70 %
